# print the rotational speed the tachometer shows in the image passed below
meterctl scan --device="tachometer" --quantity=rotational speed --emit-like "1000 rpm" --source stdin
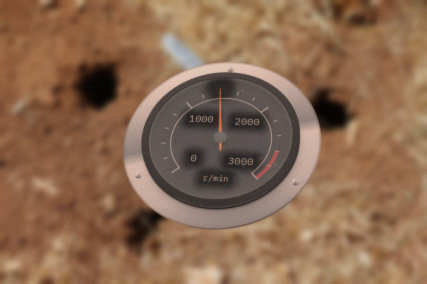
1400 rpm
